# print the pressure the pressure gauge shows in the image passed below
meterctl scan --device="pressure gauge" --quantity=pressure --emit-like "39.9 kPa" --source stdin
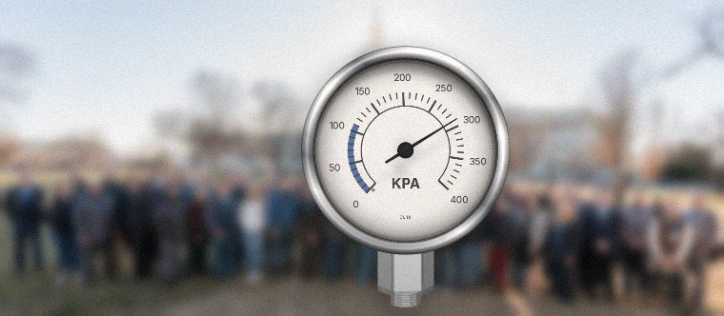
290 kPa
